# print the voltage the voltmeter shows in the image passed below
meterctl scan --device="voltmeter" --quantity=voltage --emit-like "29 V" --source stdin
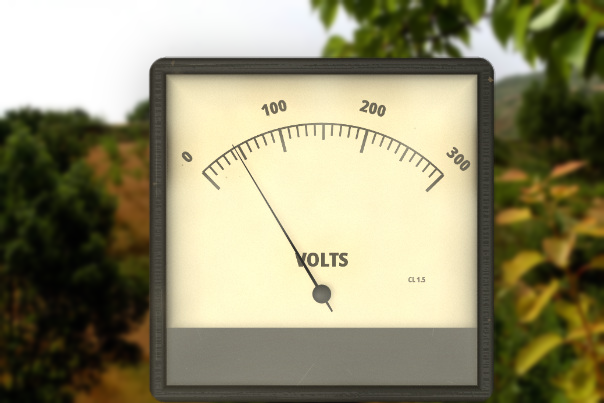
45 V
